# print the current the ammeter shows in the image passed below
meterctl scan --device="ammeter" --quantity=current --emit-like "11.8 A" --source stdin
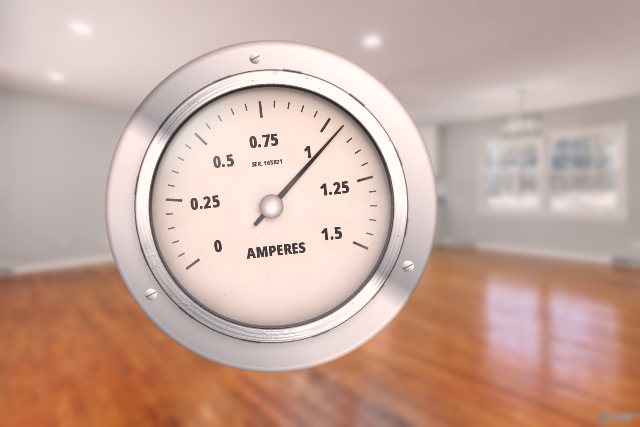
1.05 A
